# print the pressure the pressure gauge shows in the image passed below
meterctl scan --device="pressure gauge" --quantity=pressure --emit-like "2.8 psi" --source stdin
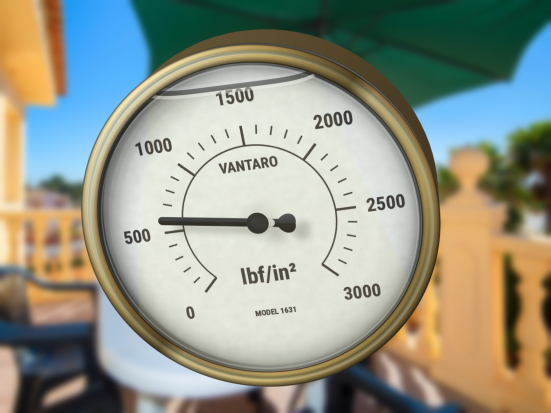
600 psi
